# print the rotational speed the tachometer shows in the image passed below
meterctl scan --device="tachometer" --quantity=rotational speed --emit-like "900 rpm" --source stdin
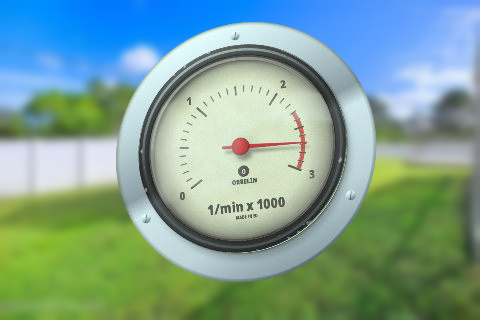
2700 rpm
